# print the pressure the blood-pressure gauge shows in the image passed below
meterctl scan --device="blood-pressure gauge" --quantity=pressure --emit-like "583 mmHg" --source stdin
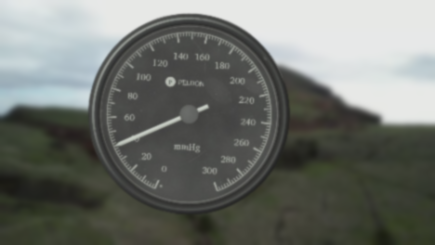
40 mmHg
